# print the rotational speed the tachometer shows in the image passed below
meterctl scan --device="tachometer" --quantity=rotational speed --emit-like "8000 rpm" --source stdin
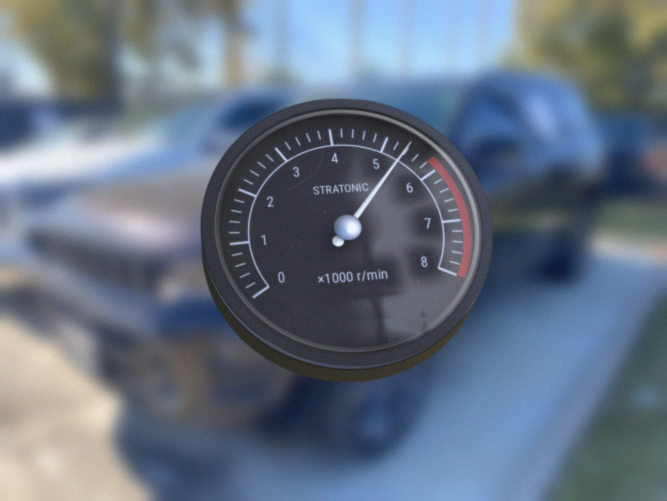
5400 rpm
